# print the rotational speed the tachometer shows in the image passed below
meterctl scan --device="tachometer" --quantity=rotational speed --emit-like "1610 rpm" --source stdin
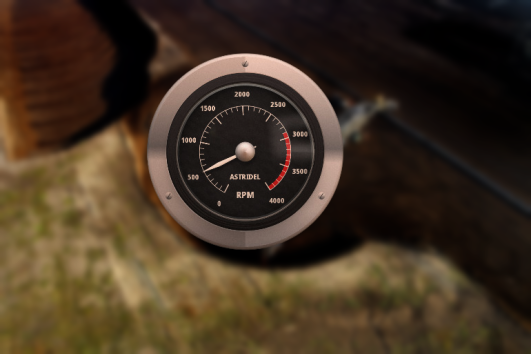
500 rpm
